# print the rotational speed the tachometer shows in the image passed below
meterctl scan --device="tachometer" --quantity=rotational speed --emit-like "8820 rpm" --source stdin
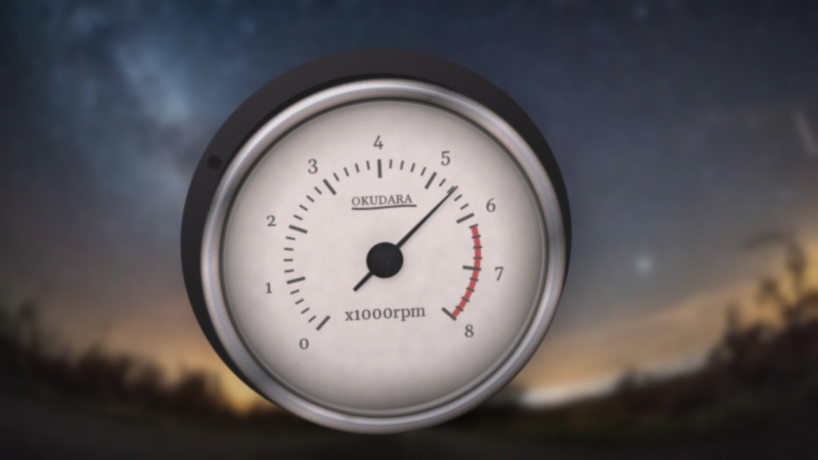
5400 rpm
